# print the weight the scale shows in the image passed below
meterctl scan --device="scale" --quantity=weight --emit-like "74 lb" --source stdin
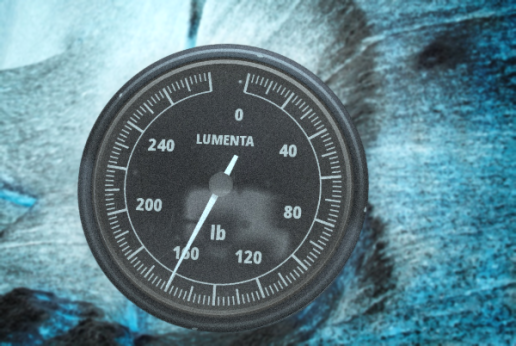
160 lb
